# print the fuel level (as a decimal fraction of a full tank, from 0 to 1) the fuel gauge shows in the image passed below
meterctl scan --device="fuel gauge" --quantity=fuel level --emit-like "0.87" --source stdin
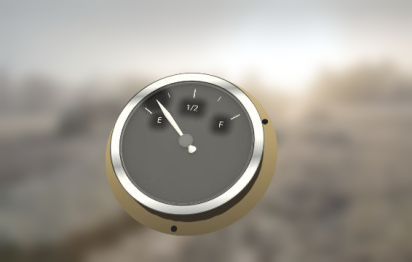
0.125
